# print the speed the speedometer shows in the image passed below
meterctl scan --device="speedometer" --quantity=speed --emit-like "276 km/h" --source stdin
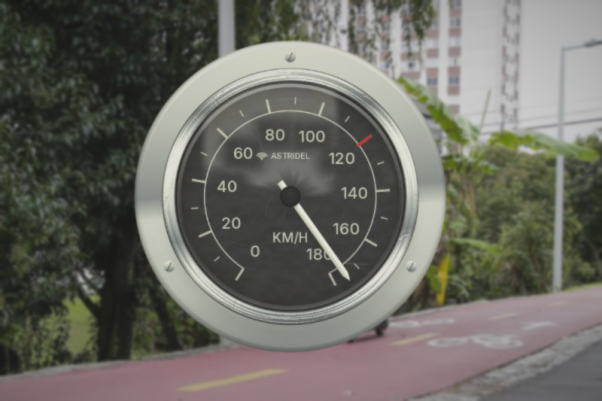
175 km/h
